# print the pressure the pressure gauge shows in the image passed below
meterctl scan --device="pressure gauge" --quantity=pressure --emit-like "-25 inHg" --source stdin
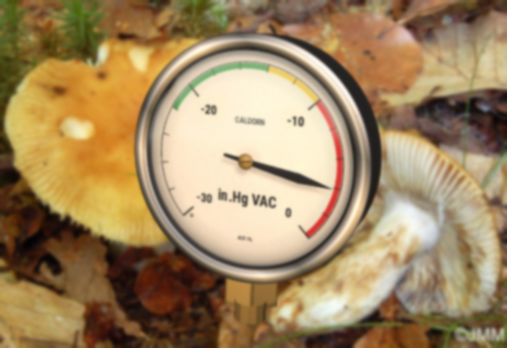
-4 inHg
